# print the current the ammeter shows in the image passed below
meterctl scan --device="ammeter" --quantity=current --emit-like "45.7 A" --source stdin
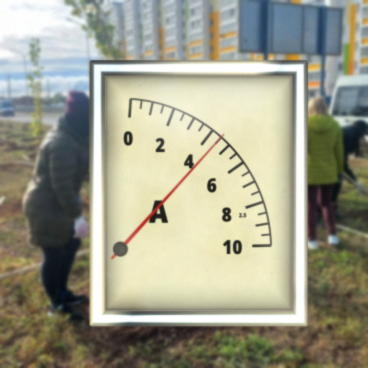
4.5 A
